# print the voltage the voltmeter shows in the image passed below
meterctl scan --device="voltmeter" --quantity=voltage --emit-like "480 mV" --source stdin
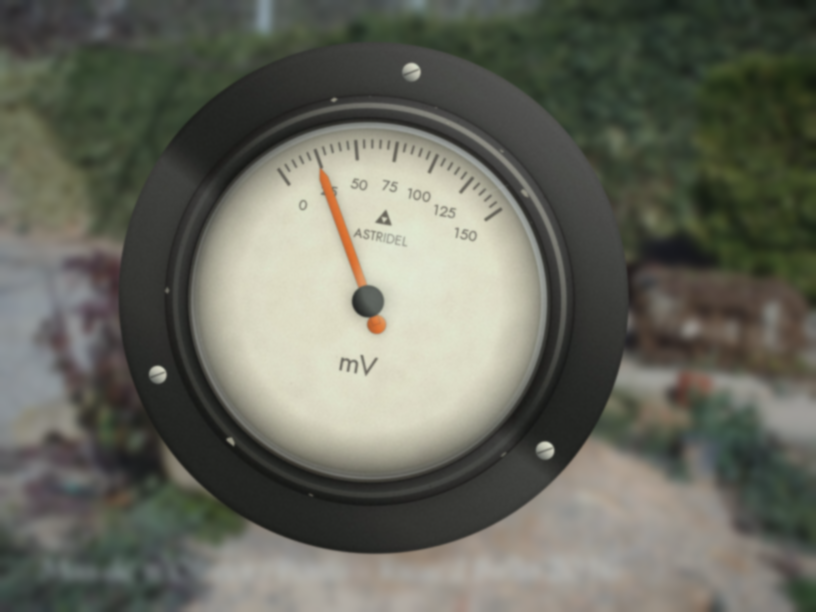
25 mV
